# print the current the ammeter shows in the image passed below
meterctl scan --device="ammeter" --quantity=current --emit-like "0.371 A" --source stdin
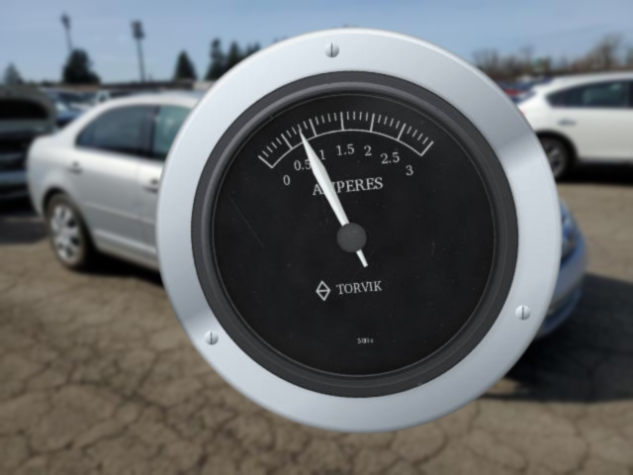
0.8 A
